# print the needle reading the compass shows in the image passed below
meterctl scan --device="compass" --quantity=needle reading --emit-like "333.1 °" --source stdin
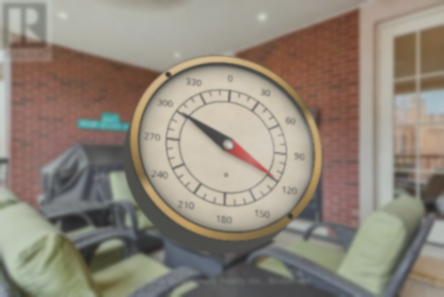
120 °
